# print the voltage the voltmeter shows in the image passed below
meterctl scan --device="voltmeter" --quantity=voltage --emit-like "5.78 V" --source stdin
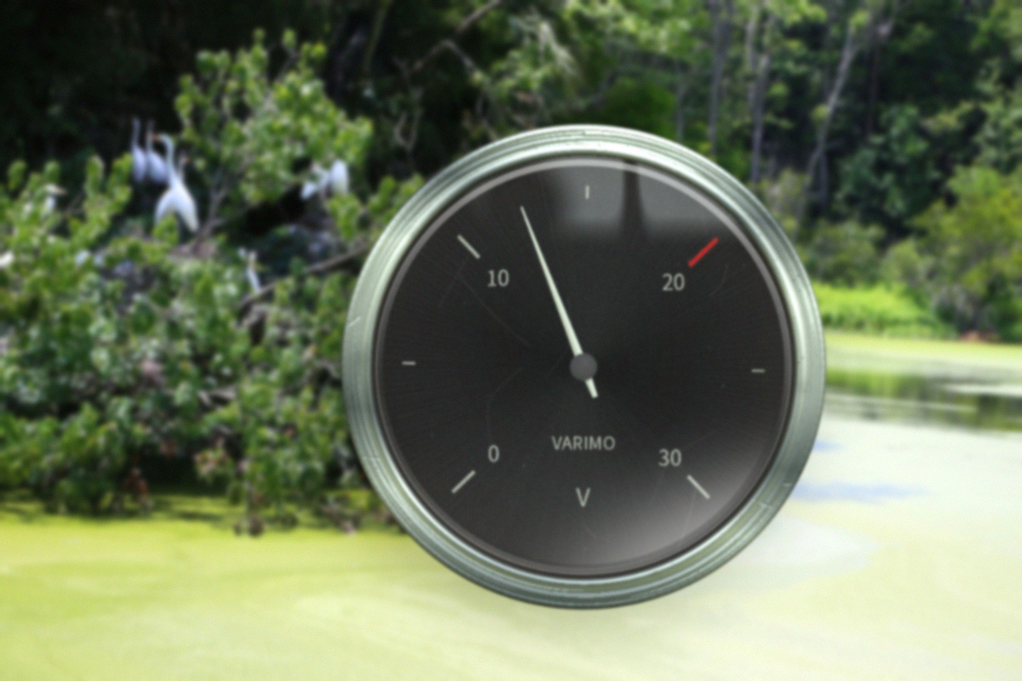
12.5 V
